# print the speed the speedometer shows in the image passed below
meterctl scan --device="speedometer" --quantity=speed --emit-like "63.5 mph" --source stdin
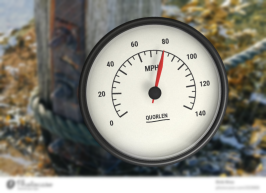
80 mph
